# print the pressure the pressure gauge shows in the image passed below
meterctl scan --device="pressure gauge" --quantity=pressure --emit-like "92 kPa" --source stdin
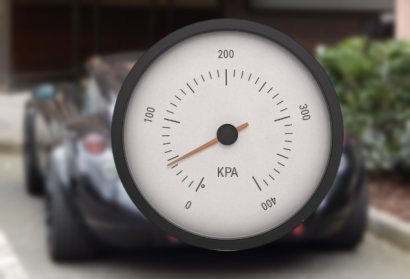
45 kPa
